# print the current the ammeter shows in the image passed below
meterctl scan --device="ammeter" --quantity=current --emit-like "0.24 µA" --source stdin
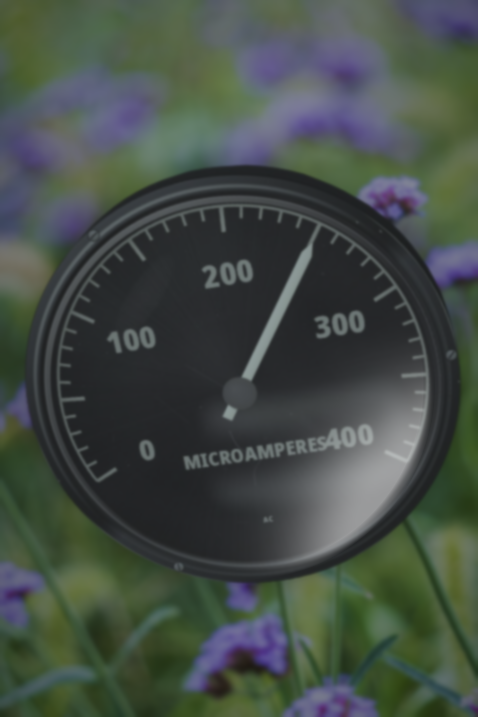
250 µA
